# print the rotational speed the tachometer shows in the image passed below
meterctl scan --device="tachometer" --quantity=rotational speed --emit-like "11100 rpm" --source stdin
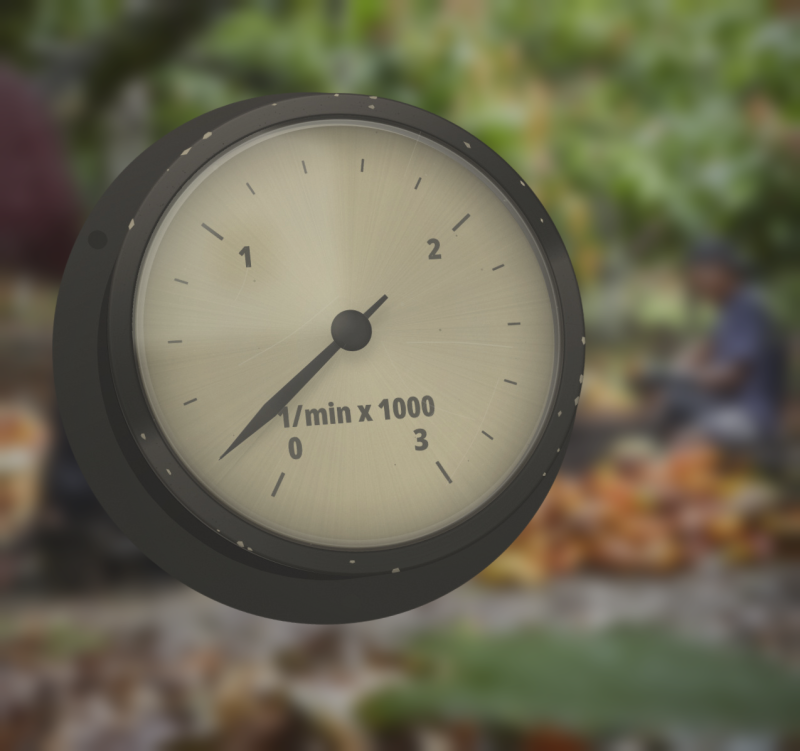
200 rpm
